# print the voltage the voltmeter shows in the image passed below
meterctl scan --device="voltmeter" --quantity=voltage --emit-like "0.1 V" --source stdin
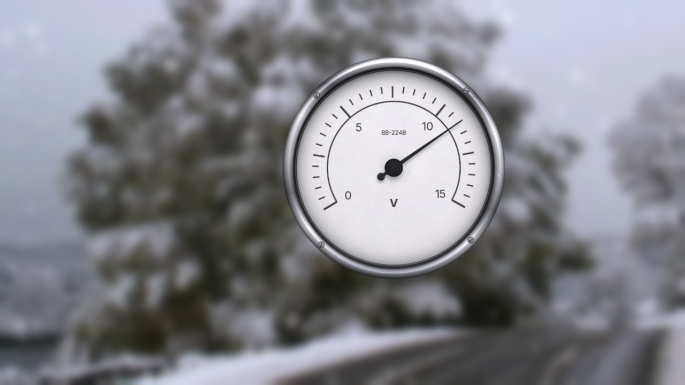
11 V
